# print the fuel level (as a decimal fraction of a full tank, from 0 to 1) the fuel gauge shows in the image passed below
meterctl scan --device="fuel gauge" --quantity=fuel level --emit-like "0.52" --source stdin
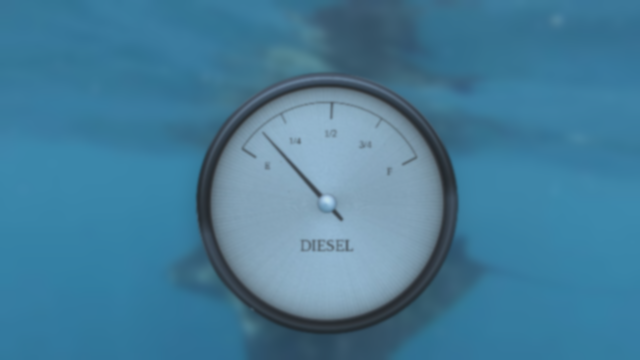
0.125
